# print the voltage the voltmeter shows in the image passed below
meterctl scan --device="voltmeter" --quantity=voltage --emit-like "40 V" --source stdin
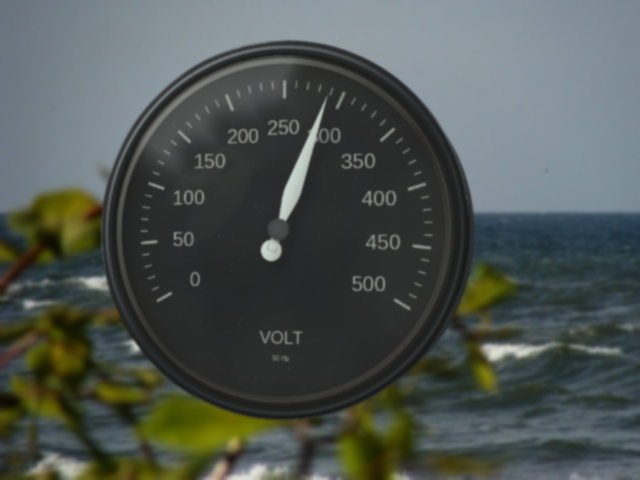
290 V
